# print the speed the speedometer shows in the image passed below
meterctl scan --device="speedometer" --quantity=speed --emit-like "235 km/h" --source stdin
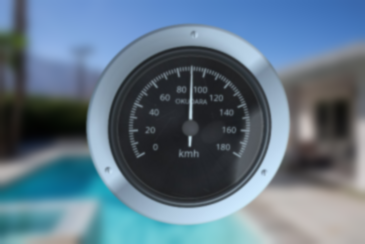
90 km/h
